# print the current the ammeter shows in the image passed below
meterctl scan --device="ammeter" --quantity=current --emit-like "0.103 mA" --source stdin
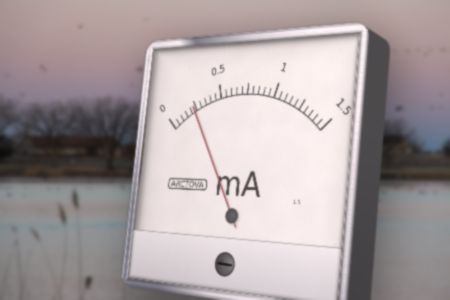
0.25 mA
